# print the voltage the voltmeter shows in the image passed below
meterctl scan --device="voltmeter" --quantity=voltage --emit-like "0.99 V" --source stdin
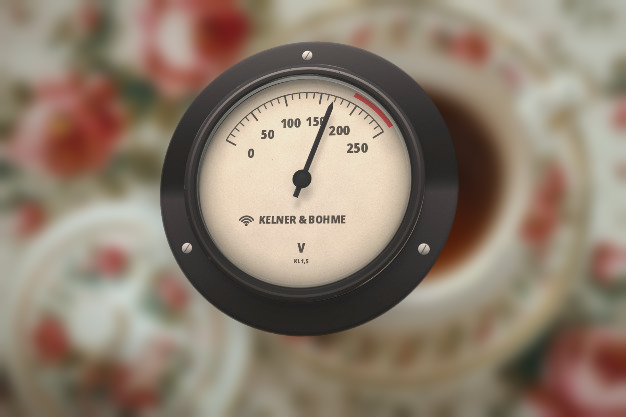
170 V
